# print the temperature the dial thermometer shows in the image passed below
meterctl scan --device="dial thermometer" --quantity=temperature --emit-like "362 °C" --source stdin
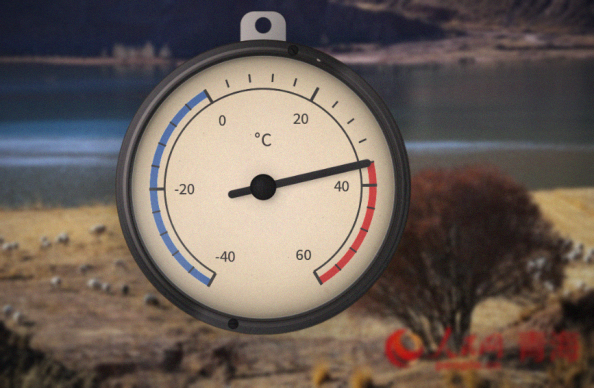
36 °C
